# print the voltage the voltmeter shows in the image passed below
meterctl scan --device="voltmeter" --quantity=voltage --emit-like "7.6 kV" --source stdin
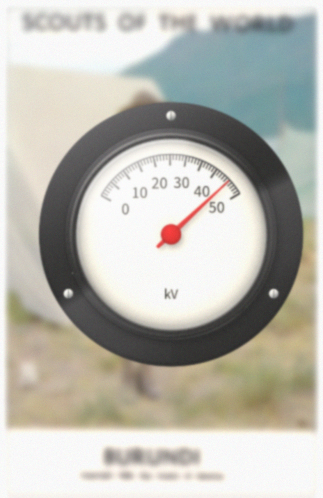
45 kV
